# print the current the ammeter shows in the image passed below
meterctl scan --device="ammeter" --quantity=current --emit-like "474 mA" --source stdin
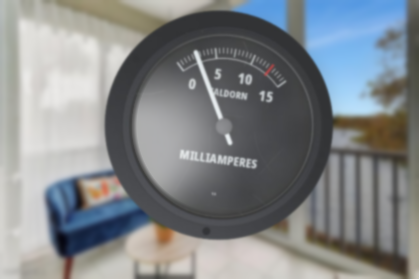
2.5 mA
